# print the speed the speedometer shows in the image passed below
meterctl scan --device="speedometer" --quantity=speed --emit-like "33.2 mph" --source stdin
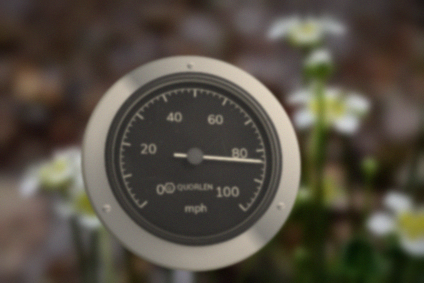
84 mph
